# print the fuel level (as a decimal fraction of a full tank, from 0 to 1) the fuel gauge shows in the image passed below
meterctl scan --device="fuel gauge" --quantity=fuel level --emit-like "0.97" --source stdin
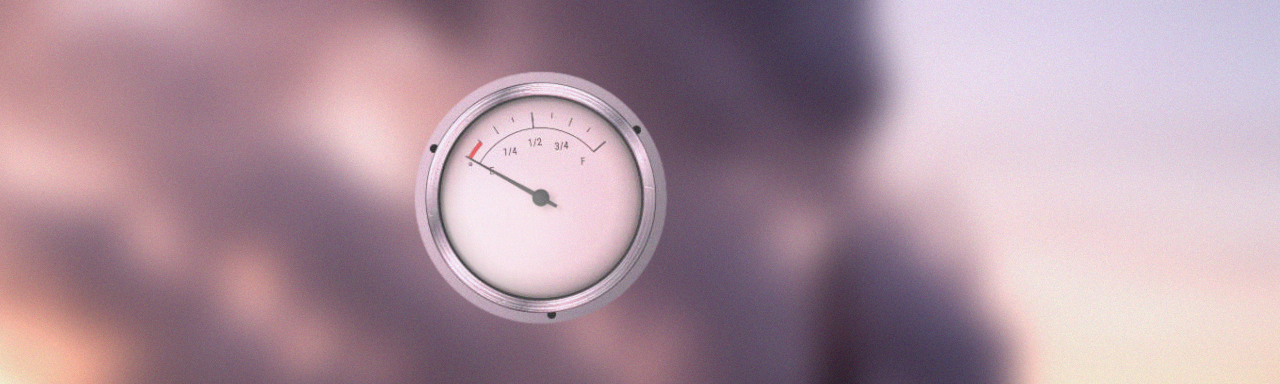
0
